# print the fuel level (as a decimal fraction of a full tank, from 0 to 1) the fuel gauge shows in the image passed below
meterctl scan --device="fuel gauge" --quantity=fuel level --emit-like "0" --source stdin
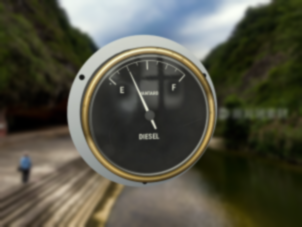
0.25
